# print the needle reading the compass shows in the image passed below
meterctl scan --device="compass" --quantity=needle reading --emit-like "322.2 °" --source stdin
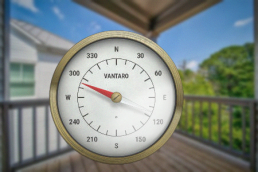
292.5 °
